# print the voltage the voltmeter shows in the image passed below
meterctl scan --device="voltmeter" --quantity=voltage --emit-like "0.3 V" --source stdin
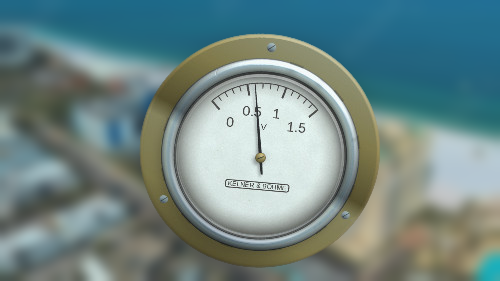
0.6 V
